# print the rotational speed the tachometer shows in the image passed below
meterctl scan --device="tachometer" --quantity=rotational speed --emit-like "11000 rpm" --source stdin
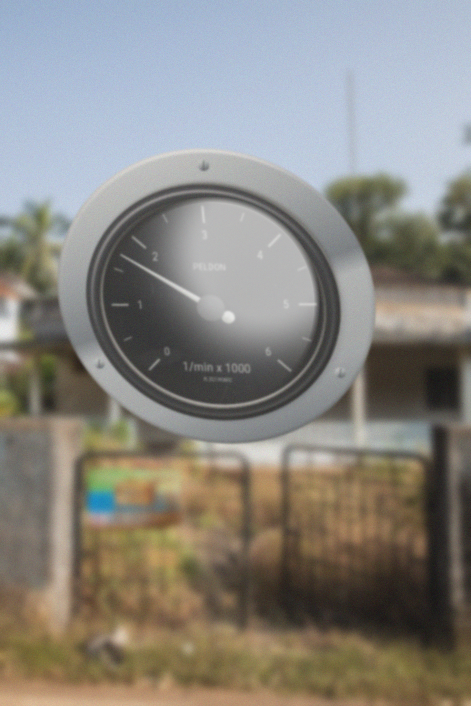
1750 rpm
